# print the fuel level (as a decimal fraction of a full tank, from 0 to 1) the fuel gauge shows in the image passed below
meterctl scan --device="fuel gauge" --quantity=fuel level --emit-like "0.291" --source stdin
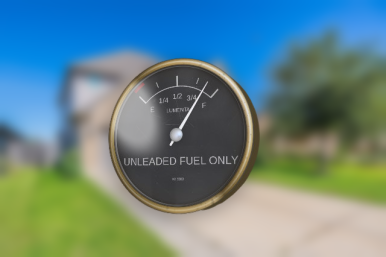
0.875
